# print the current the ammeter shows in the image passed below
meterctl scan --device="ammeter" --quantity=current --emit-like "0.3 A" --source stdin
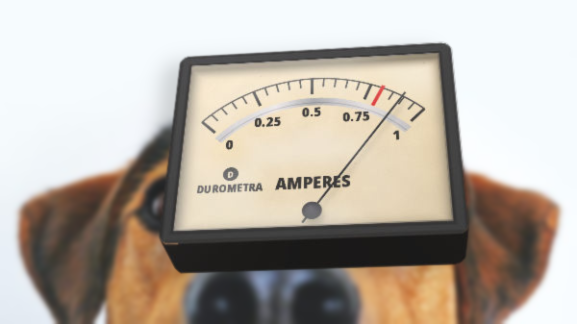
0.9 A
